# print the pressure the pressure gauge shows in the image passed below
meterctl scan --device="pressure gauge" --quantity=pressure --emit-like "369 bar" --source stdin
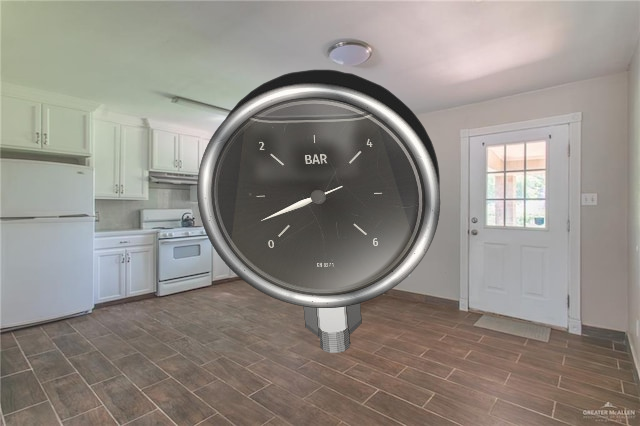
0.5 bar
